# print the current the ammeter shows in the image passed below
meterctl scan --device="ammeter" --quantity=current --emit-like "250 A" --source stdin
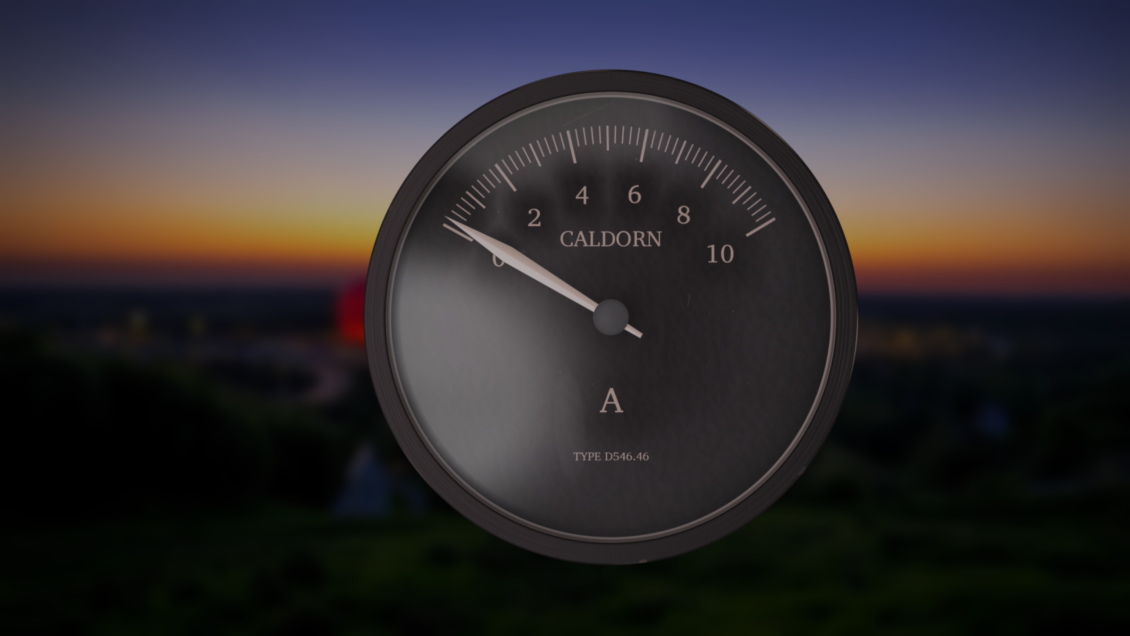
0.2 A
